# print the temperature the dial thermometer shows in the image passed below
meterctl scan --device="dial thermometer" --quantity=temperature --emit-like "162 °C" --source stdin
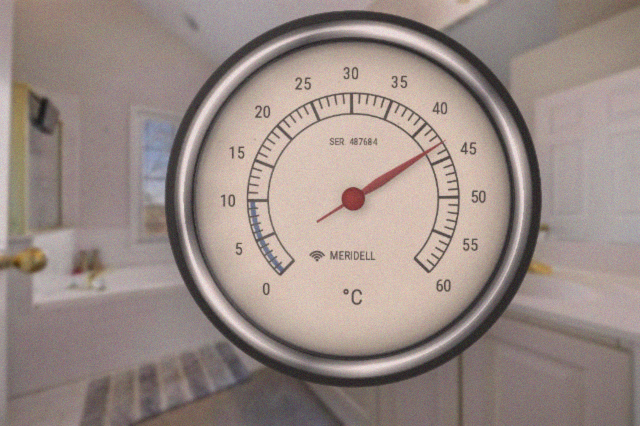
43 °C
